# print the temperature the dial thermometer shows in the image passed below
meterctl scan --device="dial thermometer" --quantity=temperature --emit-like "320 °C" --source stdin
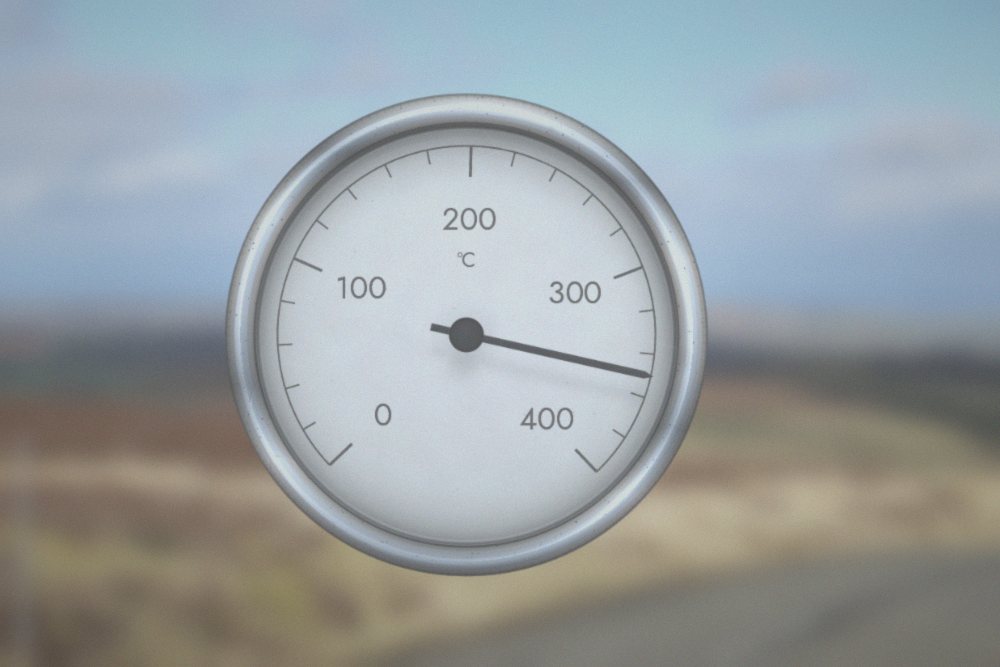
350 °C
